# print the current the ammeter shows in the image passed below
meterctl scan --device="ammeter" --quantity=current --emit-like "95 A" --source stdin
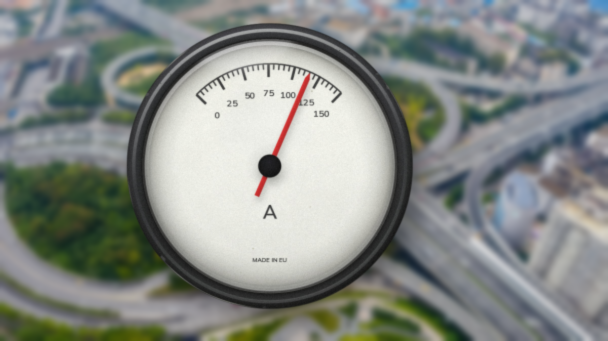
115 A
